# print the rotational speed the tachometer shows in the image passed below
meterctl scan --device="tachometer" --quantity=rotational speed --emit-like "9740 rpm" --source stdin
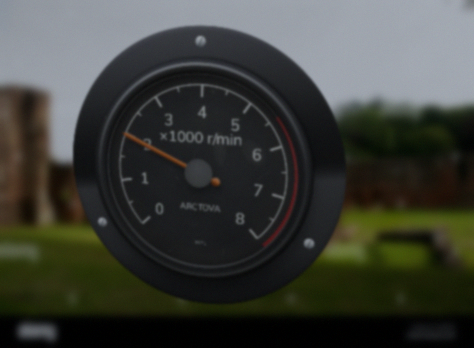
2000 rpm
